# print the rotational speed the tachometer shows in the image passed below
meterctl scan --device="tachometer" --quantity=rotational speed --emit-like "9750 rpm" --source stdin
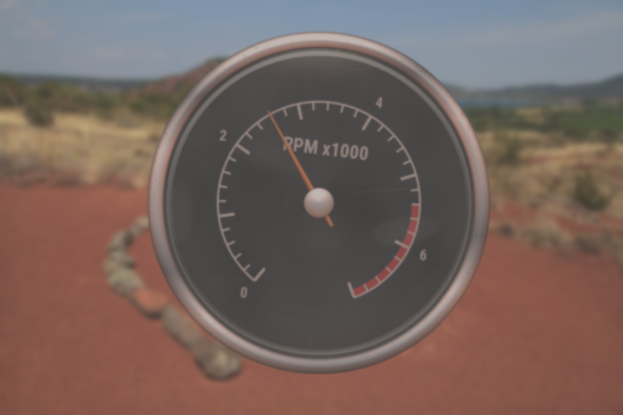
2600 rpm
